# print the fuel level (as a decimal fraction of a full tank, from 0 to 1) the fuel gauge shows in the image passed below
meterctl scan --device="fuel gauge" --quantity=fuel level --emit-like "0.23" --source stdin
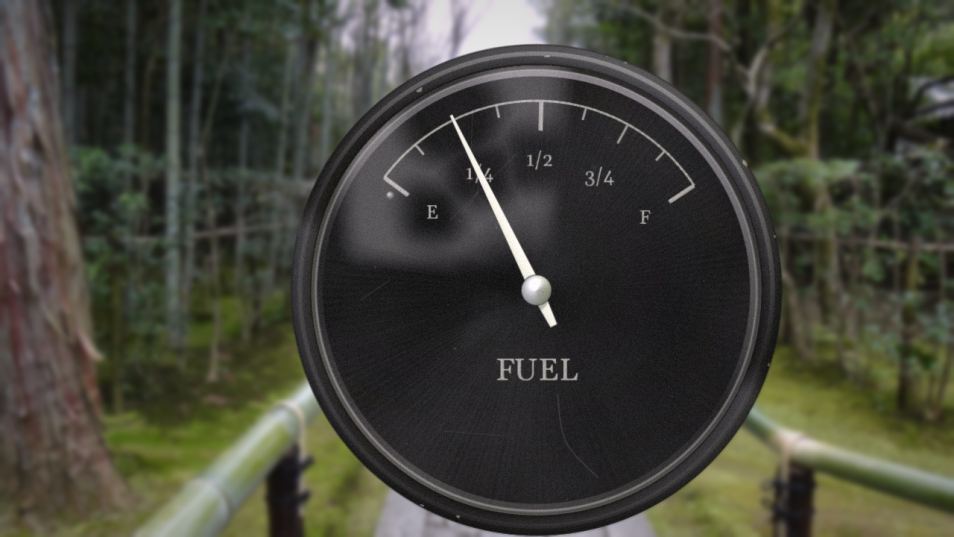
0.25
